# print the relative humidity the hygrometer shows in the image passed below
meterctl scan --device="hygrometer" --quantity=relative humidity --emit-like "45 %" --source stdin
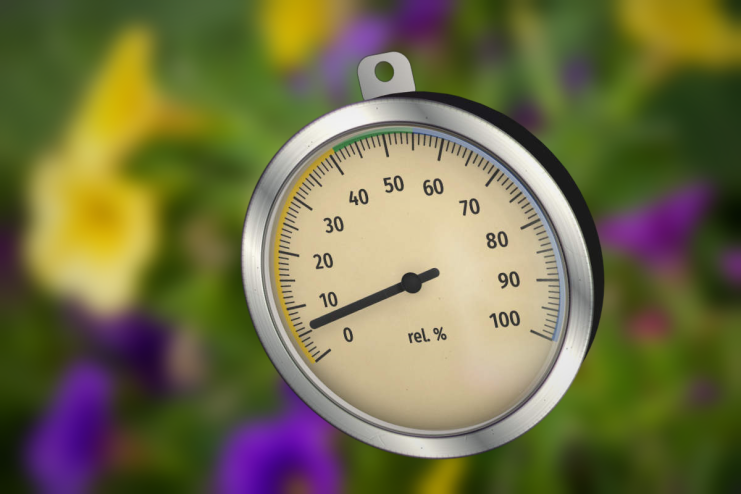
6 %
